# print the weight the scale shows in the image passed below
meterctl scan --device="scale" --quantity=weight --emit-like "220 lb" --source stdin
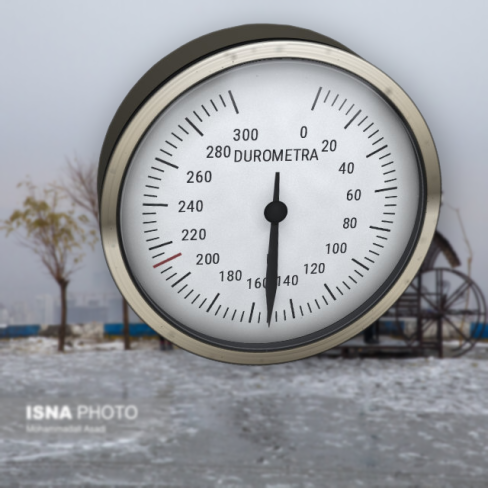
152 lb
